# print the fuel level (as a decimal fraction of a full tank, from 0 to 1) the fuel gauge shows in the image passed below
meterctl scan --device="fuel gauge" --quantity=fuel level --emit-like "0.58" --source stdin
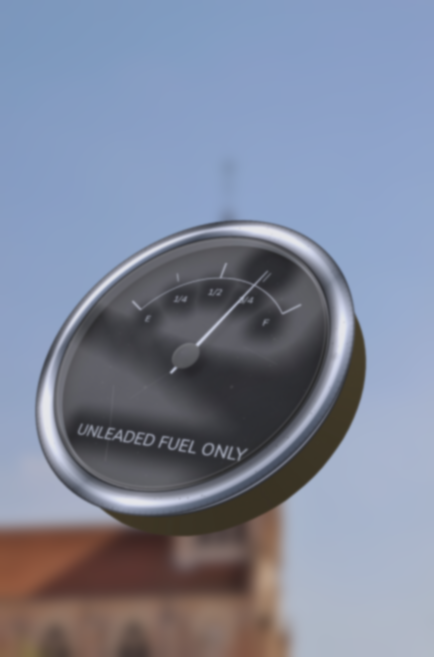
0.75
